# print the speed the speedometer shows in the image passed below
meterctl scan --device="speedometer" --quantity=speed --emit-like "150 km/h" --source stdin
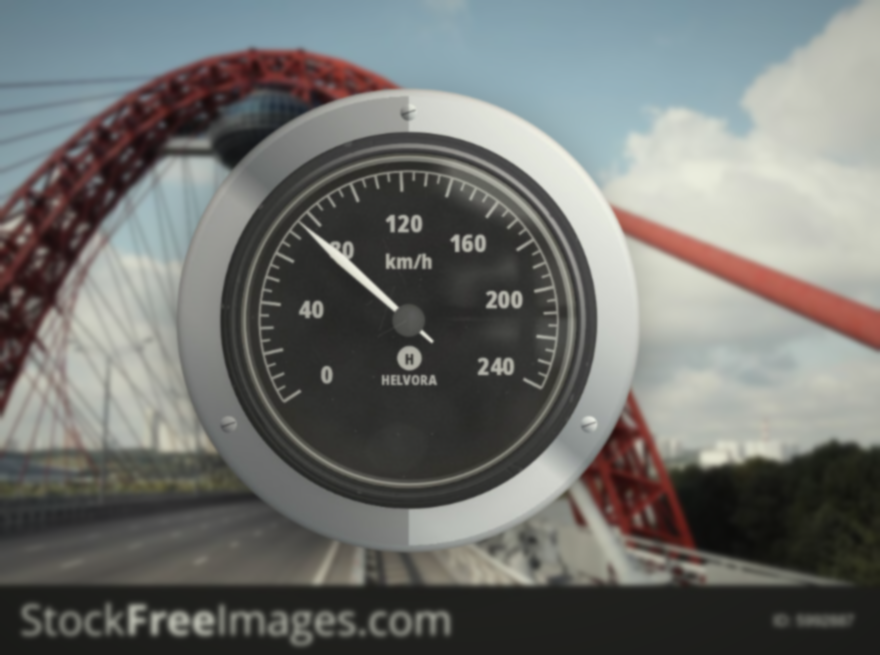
75 km/h
